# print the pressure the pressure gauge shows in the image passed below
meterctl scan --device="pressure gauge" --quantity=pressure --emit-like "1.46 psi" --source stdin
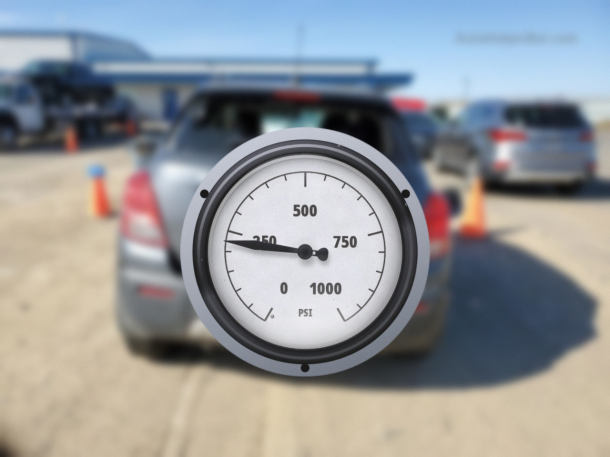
225 psi
